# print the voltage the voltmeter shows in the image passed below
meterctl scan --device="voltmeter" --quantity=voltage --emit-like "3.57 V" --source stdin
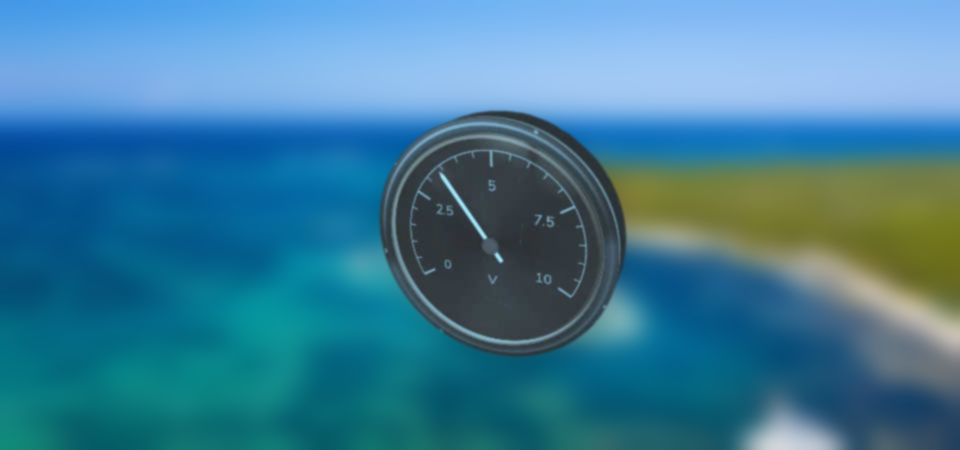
3.5 V
